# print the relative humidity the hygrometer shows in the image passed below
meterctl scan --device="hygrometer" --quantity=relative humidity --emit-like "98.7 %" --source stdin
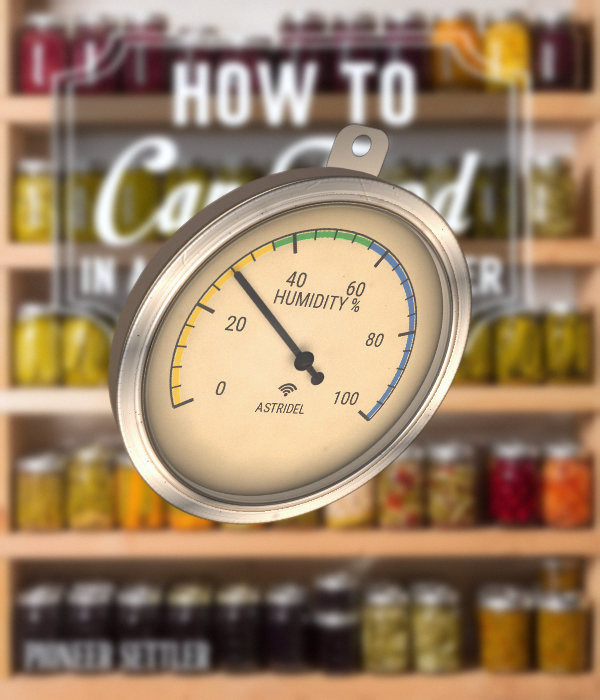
28 %
